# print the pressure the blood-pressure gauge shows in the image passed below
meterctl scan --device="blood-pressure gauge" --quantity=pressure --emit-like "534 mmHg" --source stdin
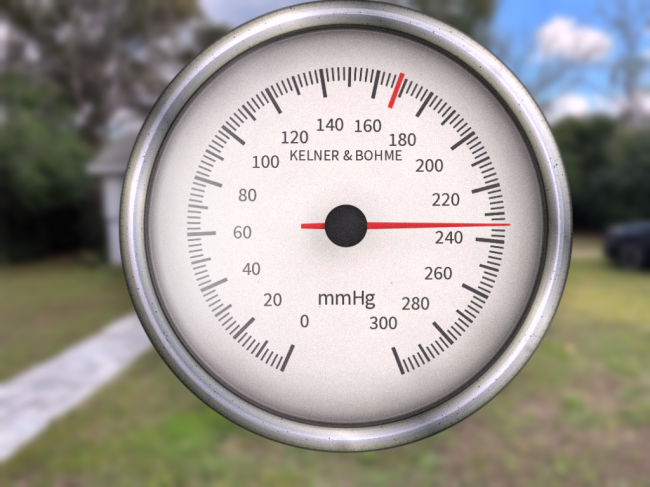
234 mmHg
